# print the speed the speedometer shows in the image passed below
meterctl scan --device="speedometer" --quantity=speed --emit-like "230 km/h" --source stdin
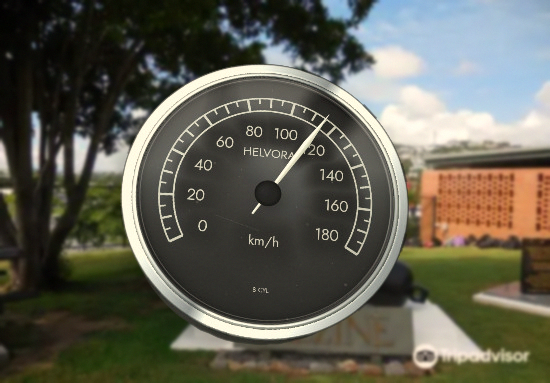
115 km/h
